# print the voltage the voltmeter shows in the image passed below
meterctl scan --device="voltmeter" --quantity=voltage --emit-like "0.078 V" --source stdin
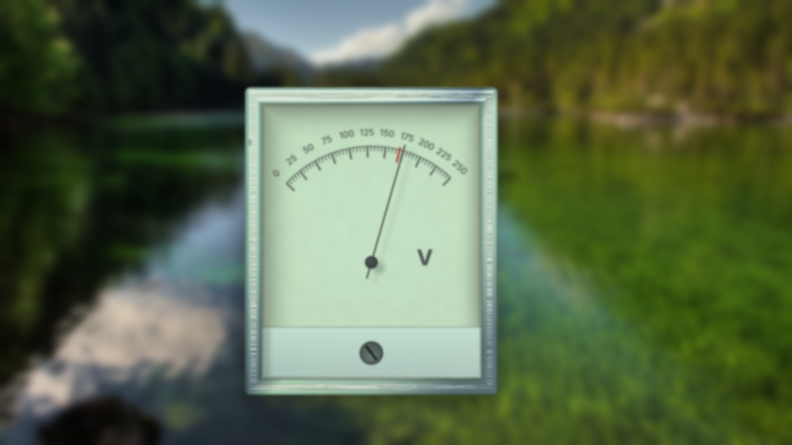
175 V
